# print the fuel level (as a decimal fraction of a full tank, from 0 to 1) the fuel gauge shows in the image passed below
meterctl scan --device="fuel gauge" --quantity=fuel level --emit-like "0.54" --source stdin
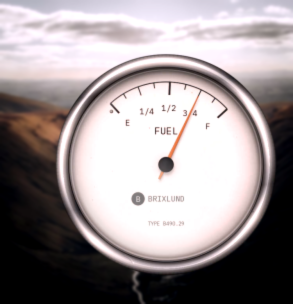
0.75
